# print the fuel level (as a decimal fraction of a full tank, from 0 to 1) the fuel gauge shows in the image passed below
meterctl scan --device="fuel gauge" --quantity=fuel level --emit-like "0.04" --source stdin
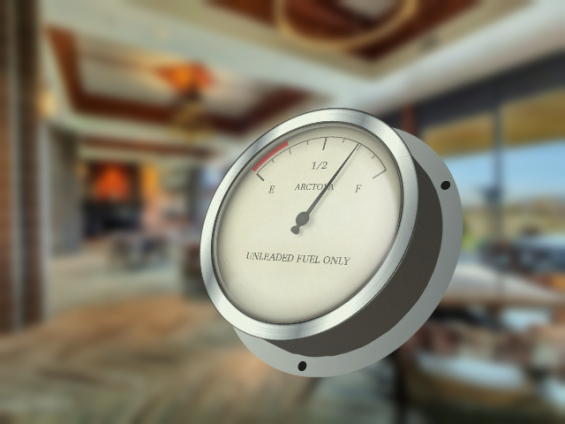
0.75
